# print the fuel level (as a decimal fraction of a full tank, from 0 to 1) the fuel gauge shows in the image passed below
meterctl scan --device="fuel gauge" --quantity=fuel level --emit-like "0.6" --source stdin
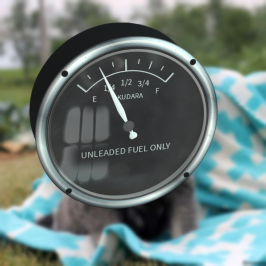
0.25
